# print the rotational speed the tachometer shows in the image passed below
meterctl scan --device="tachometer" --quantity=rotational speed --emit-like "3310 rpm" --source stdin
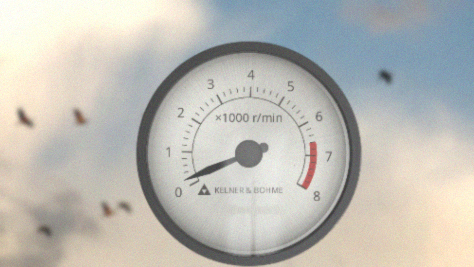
200 rpm
